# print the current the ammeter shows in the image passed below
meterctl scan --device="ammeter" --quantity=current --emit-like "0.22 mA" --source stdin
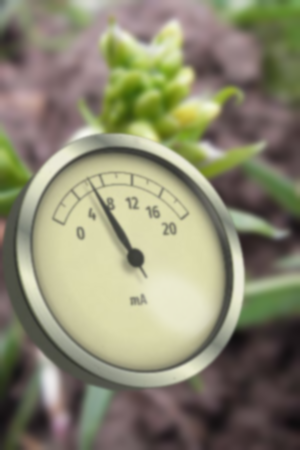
6 mA
